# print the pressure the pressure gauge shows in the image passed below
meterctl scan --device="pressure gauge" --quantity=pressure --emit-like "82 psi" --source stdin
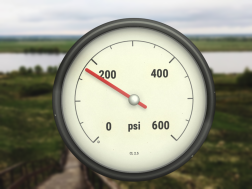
175 psi
